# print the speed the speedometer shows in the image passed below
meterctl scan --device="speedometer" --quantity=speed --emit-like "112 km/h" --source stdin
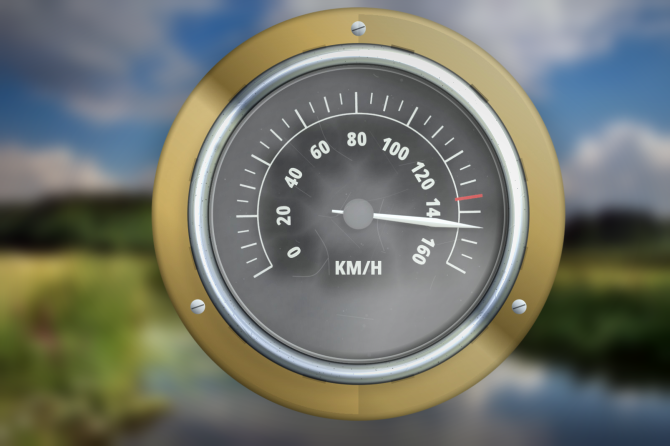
145 km/h
